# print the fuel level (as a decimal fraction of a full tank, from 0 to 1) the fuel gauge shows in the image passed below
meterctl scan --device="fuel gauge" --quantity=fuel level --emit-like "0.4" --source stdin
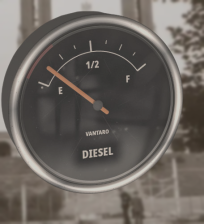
0.125
